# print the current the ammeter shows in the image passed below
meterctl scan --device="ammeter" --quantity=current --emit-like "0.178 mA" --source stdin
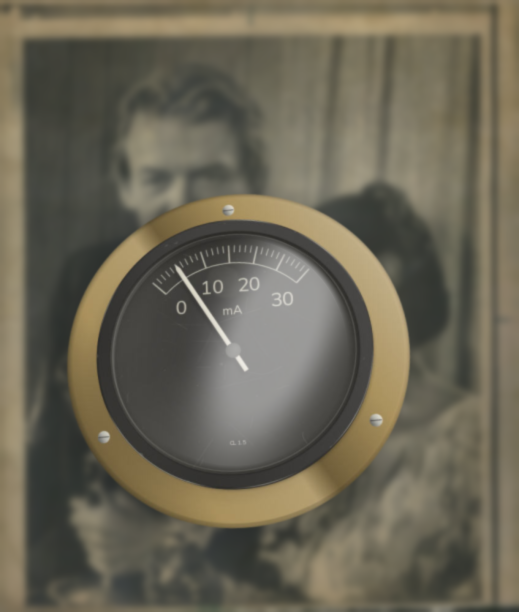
5 mA
